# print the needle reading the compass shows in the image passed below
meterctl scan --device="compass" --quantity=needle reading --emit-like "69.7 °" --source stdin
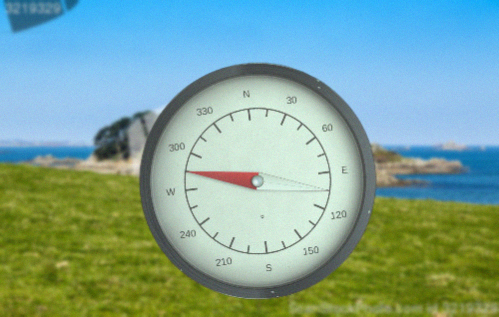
285 °
